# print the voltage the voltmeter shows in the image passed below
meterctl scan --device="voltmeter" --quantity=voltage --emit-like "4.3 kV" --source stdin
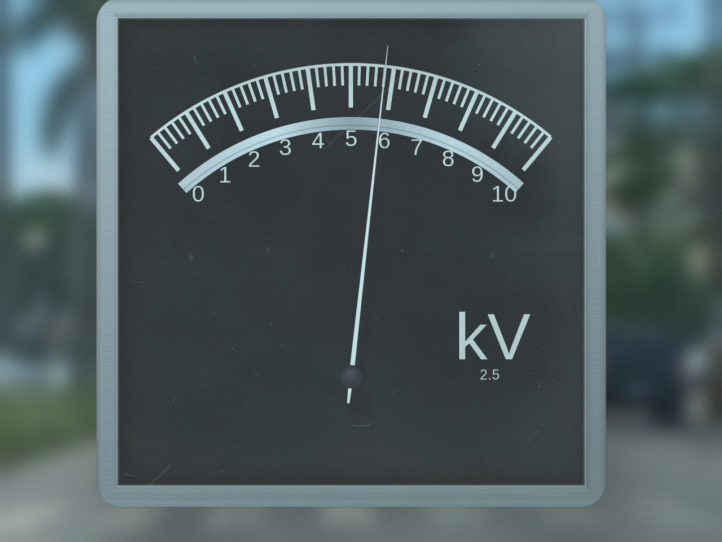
5.8 kV
